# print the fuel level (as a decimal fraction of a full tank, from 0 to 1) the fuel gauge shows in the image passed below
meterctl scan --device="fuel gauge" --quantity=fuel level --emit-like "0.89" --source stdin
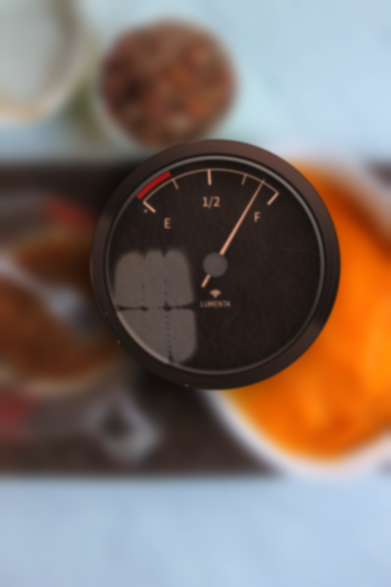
0.875
